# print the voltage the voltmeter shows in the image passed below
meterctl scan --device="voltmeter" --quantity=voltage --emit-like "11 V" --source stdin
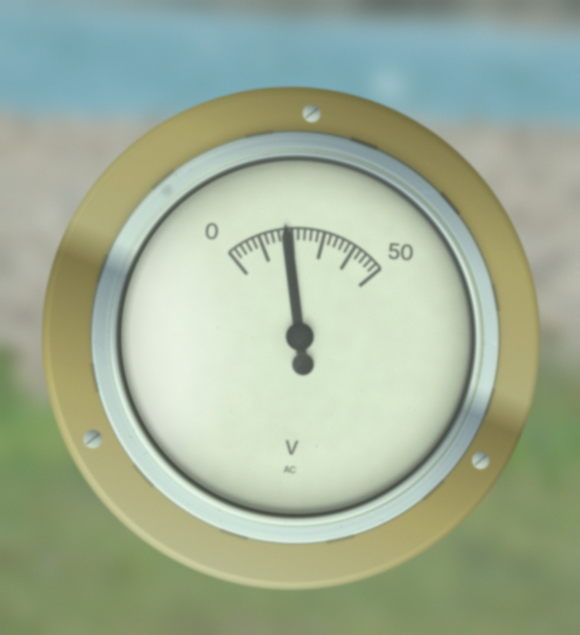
18 V
